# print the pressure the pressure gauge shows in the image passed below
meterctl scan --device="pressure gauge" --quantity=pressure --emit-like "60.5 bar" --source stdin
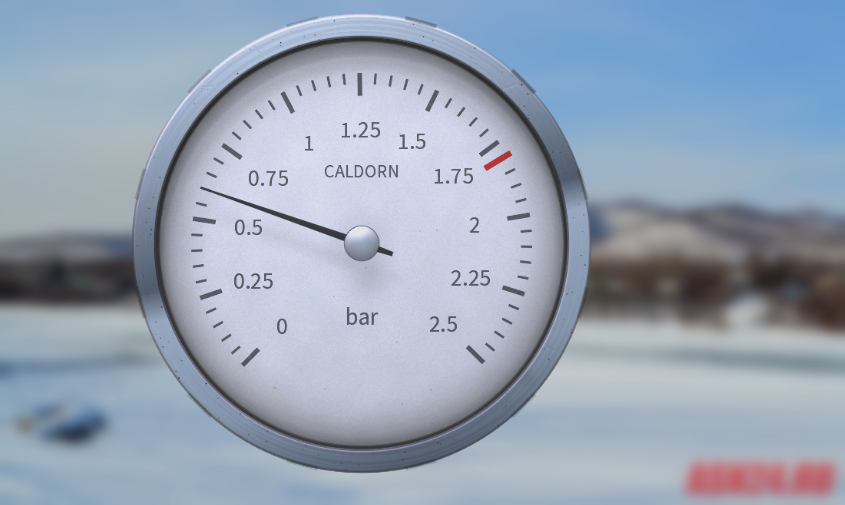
0.6 bar
